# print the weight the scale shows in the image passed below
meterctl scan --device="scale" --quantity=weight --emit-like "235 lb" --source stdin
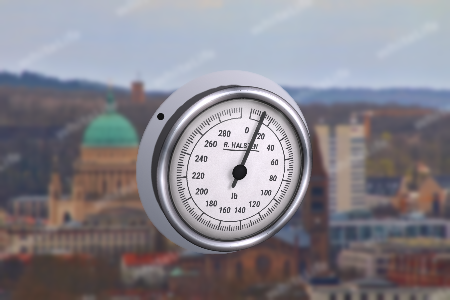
10 lb
